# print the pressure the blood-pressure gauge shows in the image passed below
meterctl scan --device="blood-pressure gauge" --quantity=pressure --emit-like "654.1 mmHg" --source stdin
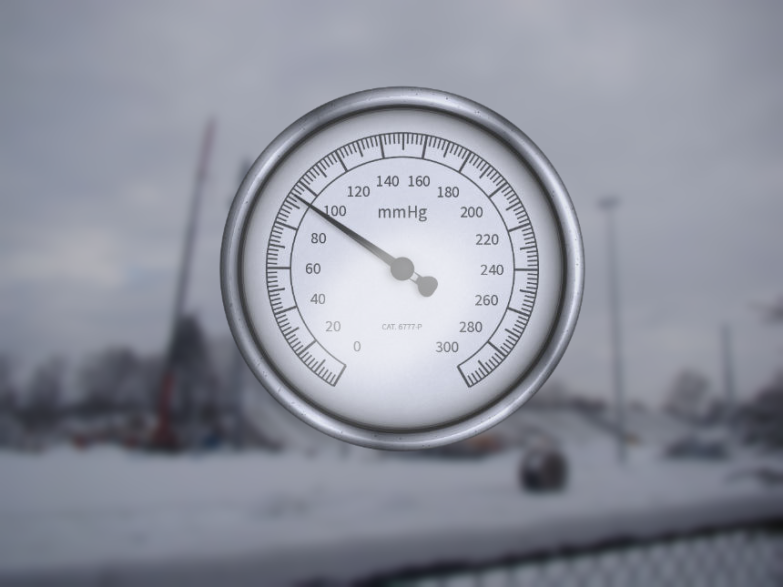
94 mmHg
